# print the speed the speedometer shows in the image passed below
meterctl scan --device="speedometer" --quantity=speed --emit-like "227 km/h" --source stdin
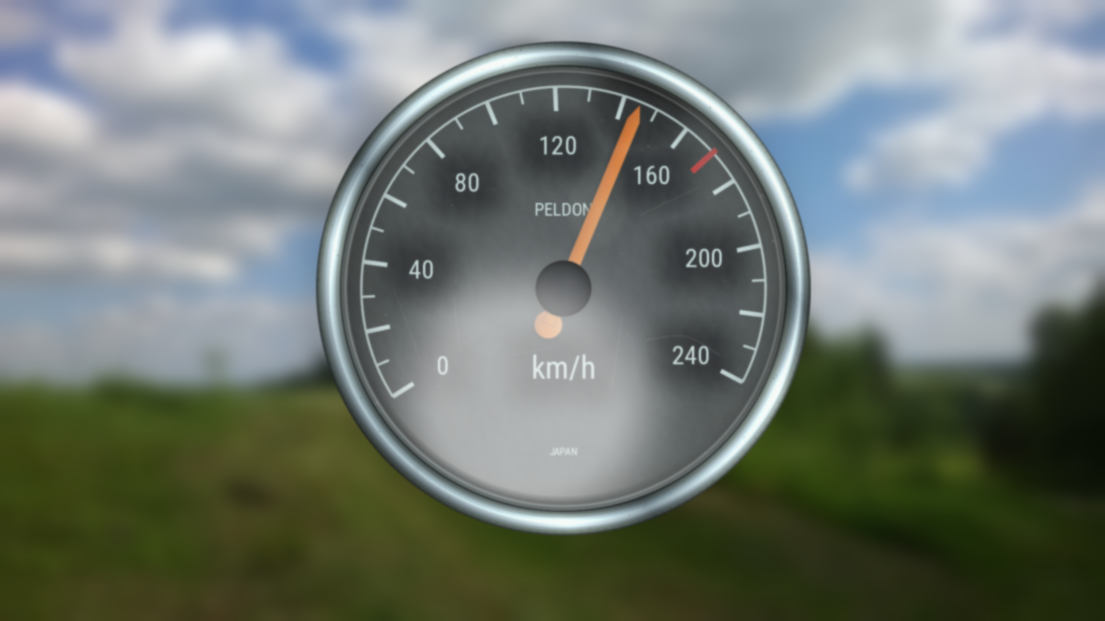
145 km/h
